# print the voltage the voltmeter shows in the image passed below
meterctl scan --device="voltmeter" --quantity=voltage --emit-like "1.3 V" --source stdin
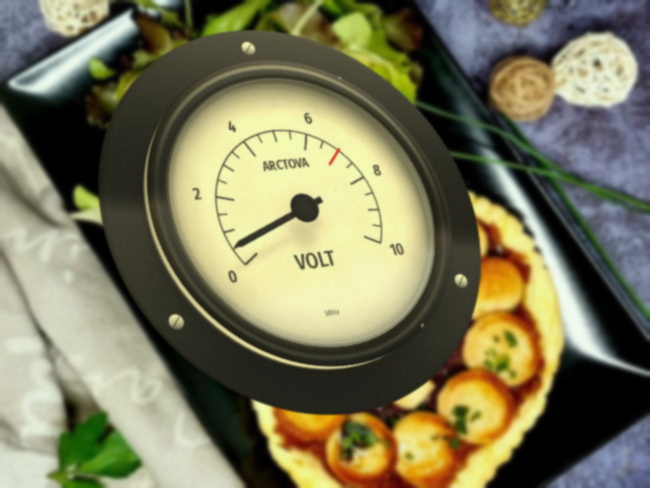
0.5 V
